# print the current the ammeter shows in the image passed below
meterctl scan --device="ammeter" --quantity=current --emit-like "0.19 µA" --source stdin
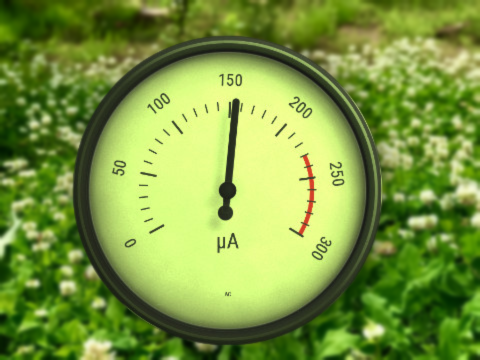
155 µA
